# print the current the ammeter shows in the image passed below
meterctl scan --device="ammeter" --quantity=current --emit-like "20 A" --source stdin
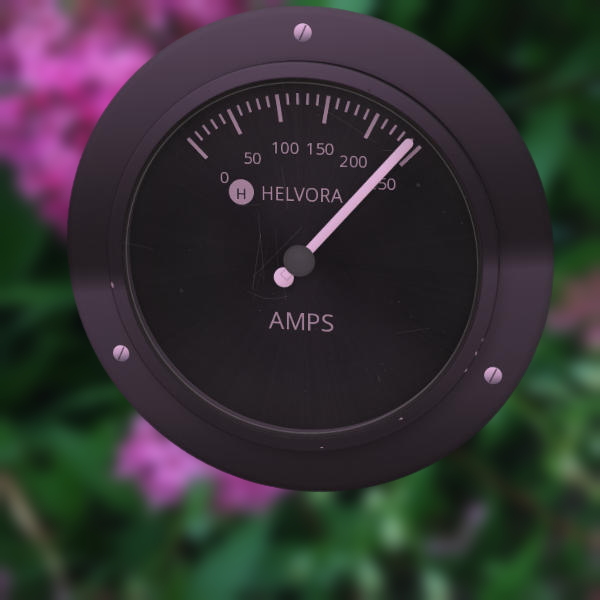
240 A
